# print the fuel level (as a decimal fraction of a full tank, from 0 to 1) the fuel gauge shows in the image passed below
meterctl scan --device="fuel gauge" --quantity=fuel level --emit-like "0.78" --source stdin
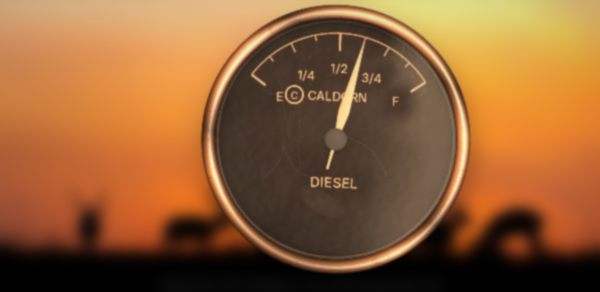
0.625
